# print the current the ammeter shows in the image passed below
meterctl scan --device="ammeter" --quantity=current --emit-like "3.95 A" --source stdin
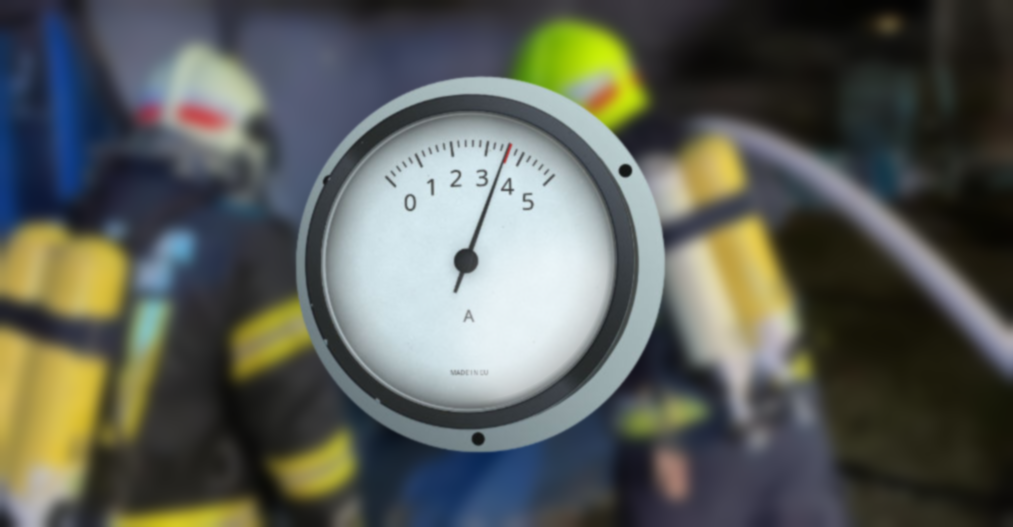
3.6 A
